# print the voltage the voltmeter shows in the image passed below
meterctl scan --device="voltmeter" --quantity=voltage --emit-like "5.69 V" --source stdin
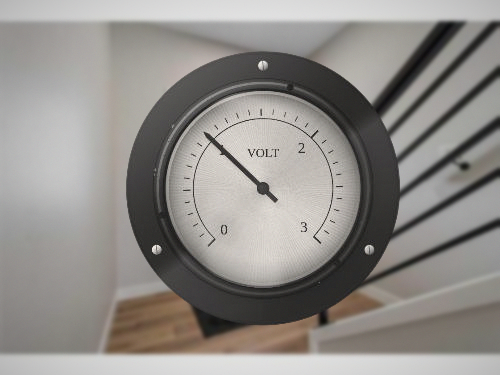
1 V
